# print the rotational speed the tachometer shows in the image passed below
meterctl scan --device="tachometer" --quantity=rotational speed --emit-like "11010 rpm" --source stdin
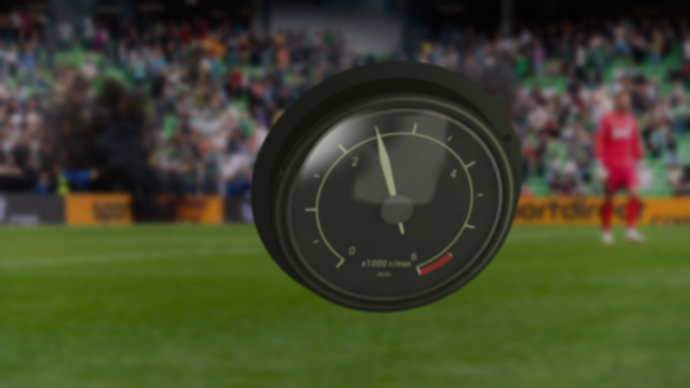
2500 rpm
